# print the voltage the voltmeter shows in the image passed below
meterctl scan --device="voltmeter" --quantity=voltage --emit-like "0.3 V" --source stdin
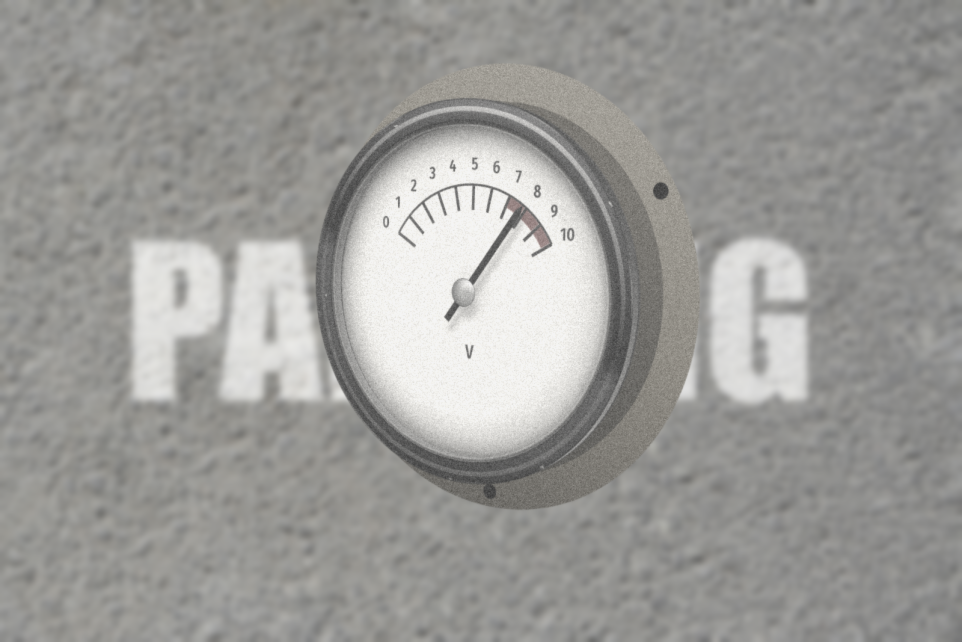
8 V
